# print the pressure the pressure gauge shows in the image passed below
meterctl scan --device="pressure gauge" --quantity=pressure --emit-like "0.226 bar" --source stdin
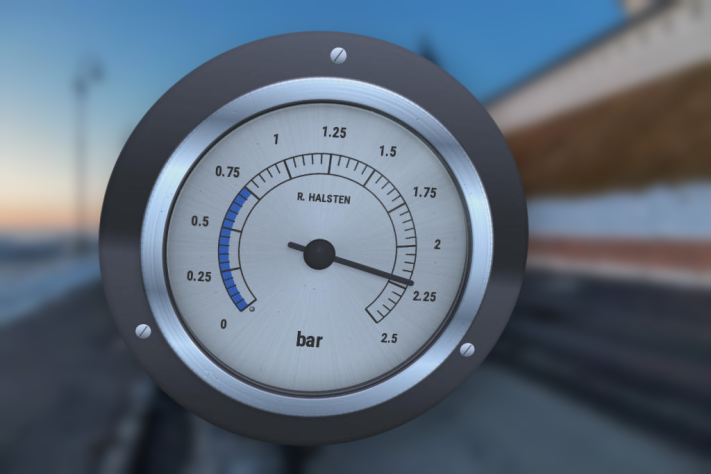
2.2 bar
